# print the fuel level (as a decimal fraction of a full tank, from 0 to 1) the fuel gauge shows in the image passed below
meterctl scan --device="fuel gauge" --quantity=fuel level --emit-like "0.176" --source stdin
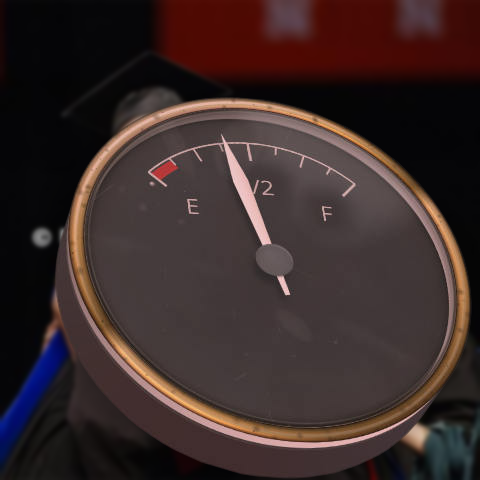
0.375
